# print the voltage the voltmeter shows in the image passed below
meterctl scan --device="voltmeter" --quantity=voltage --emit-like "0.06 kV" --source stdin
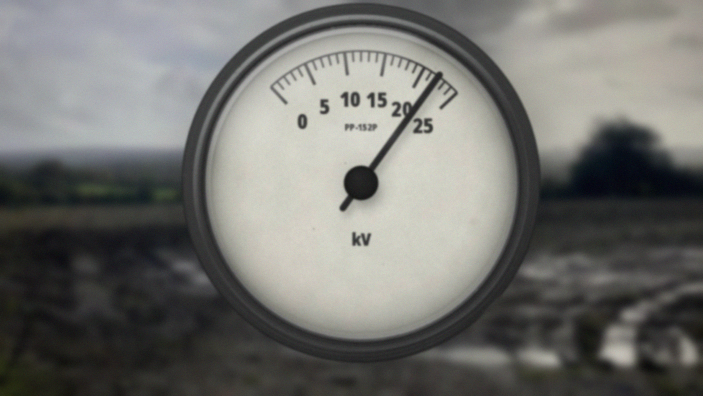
22 kV
